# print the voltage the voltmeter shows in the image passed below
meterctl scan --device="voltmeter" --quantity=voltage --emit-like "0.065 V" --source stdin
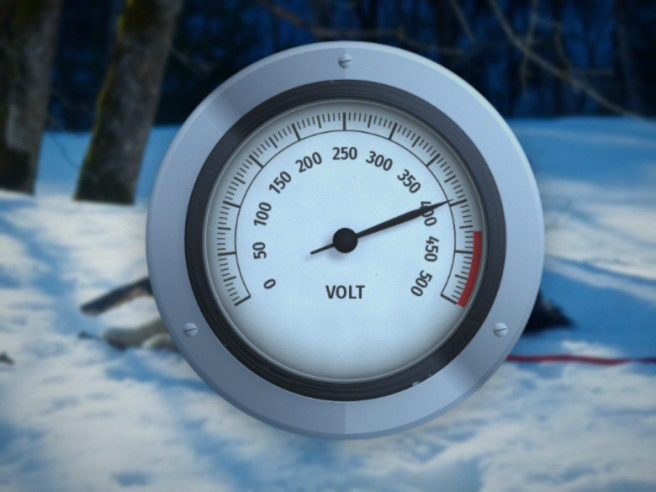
395 V
